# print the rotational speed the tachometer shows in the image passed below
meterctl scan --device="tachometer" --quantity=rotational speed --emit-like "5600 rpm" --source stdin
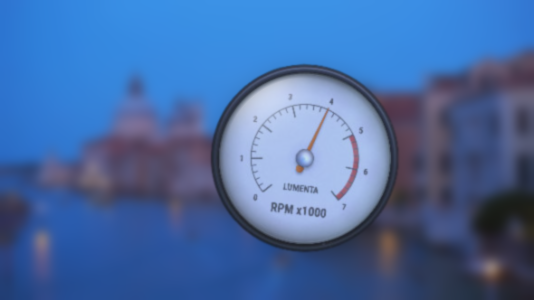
4000 rpm
